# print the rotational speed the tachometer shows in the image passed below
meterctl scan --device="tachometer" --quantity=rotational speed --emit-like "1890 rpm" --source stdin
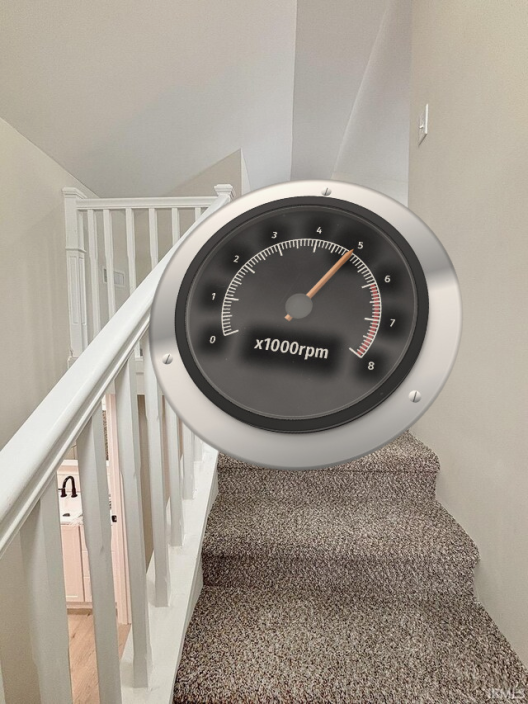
5000 rpm
